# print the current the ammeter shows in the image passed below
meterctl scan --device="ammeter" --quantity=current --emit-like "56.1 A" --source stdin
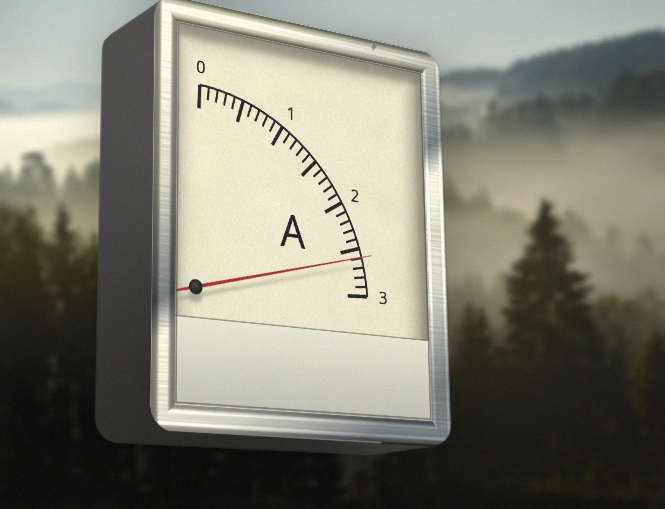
2.6 A
